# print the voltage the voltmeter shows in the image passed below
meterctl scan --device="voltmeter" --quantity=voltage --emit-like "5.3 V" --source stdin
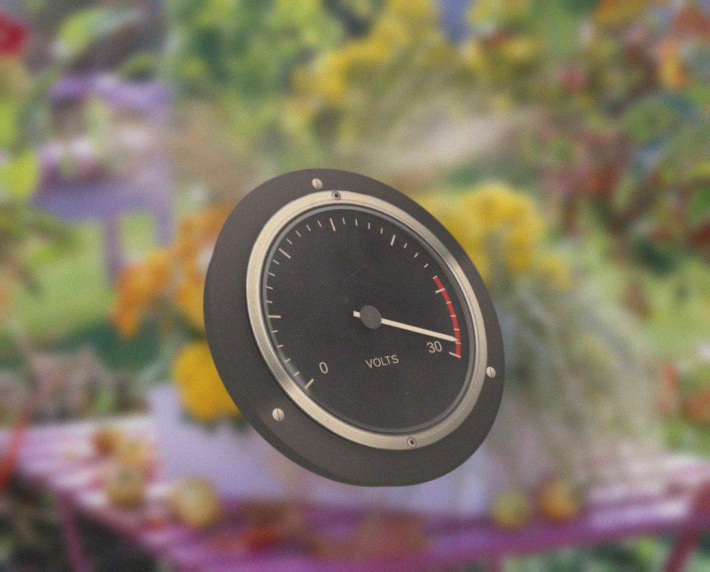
29 V
